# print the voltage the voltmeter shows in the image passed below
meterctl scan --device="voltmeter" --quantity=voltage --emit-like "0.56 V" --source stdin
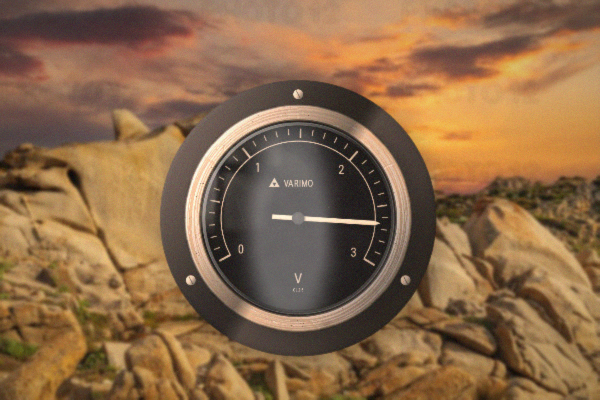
2.65 V
